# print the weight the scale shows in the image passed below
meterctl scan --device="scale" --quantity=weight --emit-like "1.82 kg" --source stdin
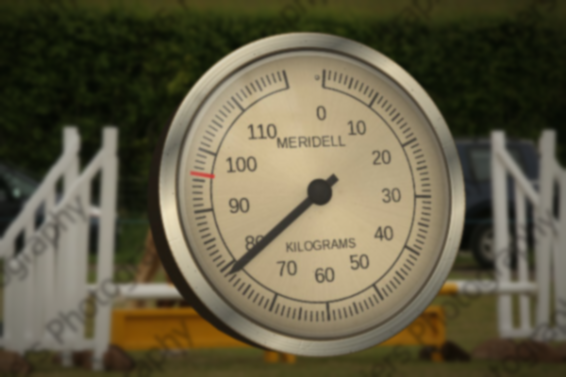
79 kg
